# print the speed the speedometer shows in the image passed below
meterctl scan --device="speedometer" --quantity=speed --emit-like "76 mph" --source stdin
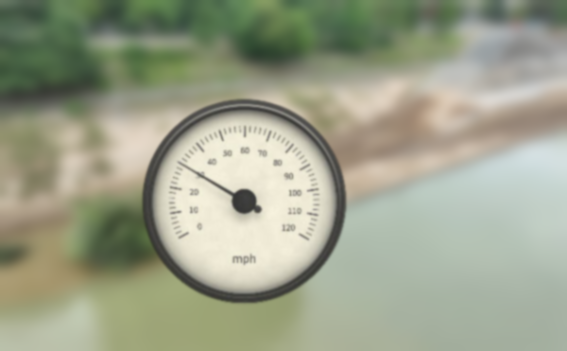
30 mph
